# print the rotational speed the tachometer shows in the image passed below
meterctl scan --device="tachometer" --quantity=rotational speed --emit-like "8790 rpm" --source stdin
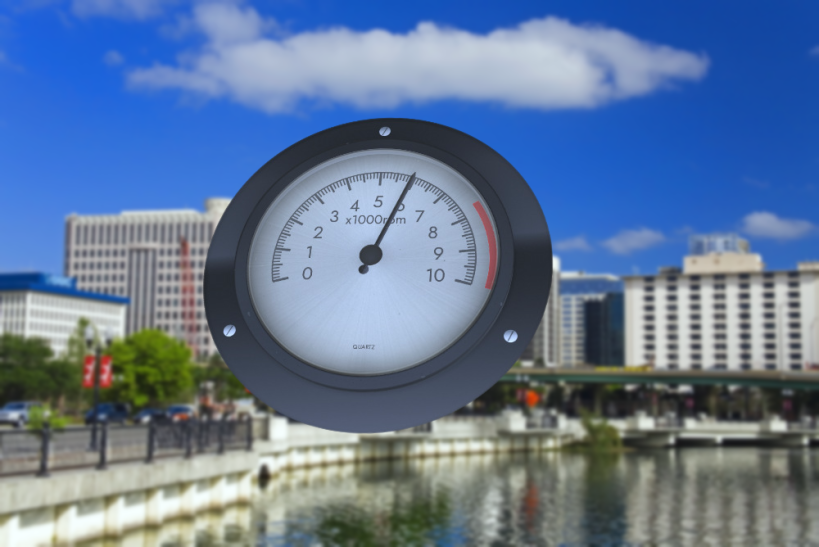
6000 rpm
